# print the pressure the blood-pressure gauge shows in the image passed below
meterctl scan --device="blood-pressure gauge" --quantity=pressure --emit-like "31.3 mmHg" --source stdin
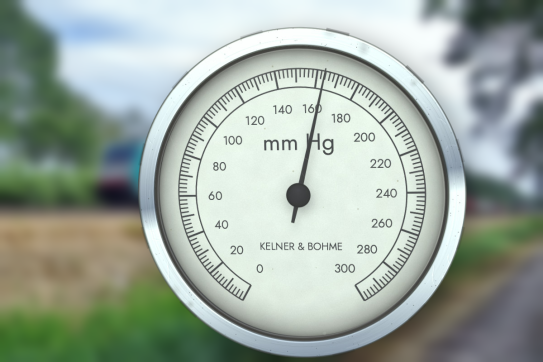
164 mmHg
